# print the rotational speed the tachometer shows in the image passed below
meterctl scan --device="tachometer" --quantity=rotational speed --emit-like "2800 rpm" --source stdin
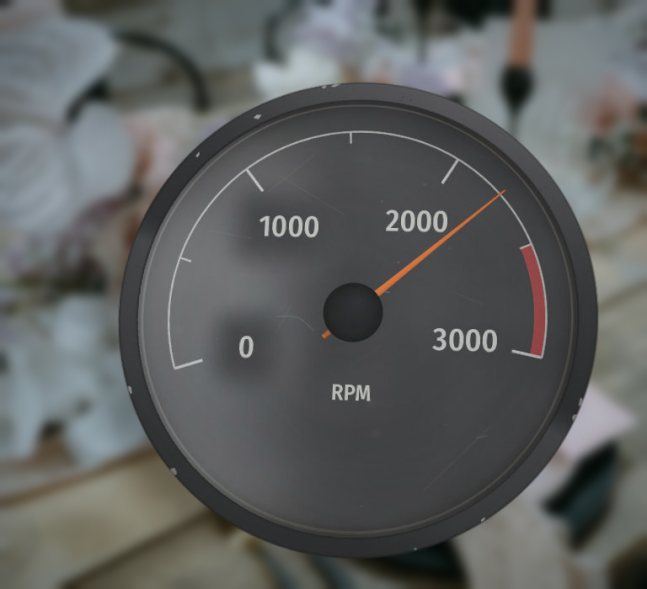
2250 rpm
